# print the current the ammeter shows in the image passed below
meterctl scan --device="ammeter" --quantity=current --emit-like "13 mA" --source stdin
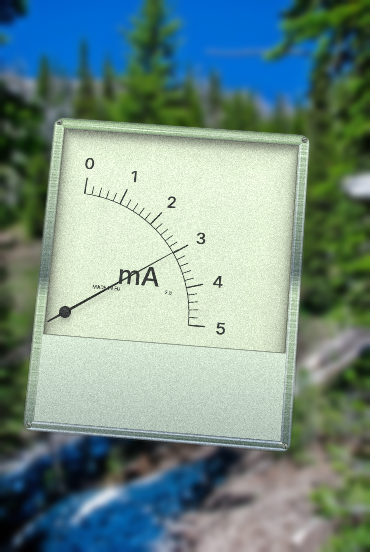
3 mA
